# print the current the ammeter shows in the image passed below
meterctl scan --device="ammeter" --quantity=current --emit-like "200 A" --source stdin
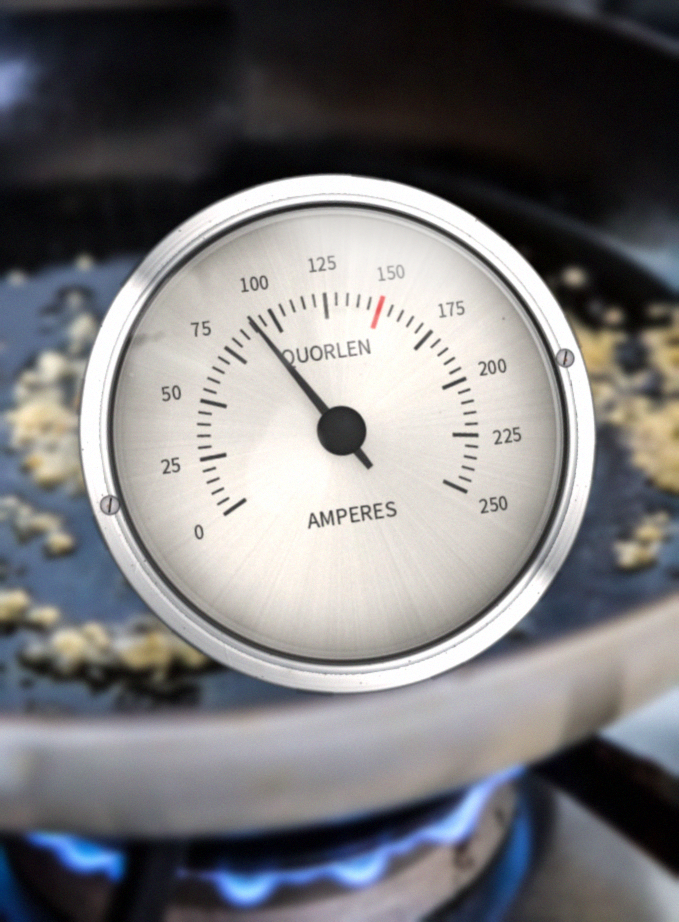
90 A
